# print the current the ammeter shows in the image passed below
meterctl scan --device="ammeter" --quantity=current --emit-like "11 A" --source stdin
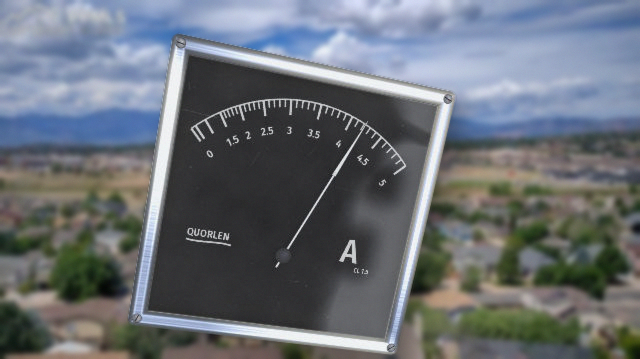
4.2 A
